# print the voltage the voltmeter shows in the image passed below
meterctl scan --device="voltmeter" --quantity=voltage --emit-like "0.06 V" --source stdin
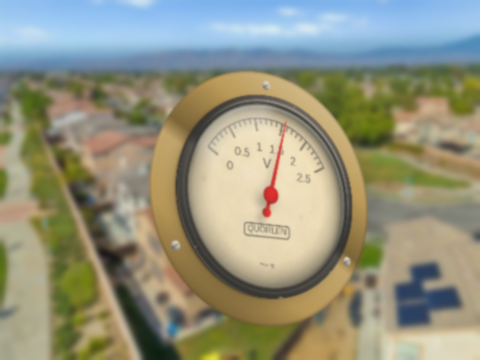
1.5 V
